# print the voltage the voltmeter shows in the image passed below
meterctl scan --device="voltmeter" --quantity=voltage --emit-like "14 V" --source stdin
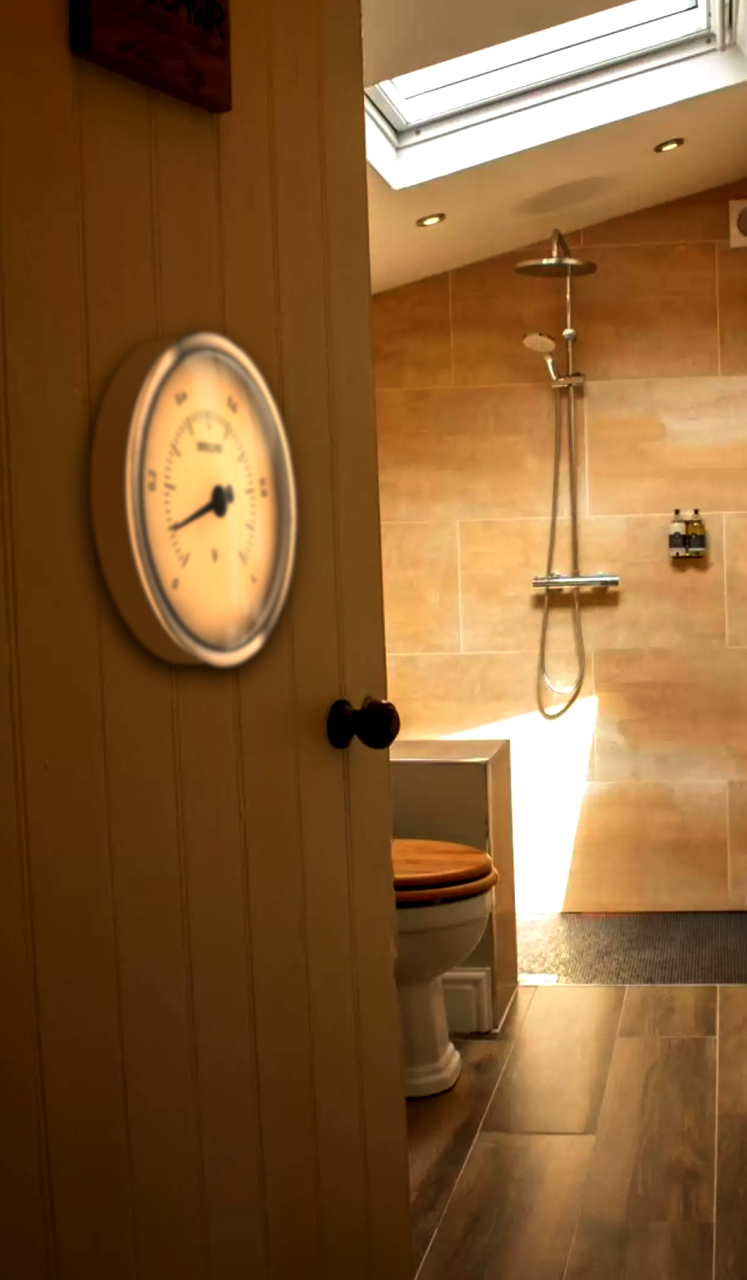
0.1 V
